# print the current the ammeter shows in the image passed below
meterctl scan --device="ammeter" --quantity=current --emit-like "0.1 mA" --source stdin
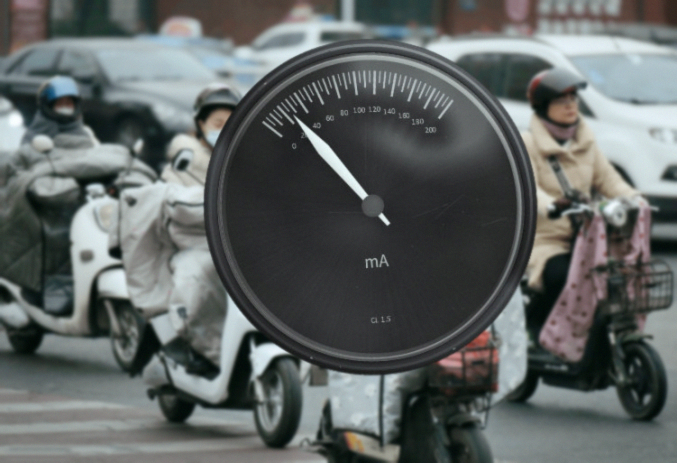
25 mA
